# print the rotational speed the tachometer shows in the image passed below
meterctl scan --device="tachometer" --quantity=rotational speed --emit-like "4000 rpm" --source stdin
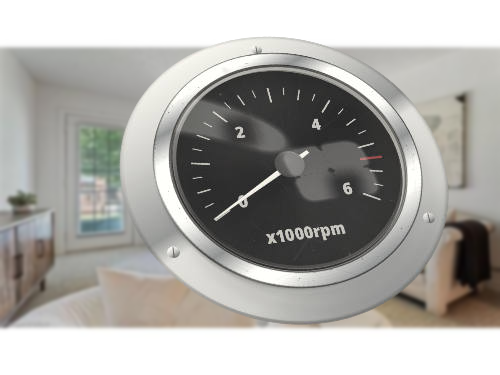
0 rpm
